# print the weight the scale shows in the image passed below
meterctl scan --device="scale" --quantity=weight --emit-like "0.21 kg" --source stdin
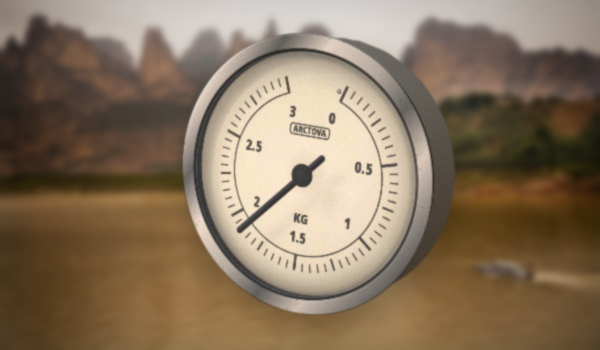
1.9 kg
